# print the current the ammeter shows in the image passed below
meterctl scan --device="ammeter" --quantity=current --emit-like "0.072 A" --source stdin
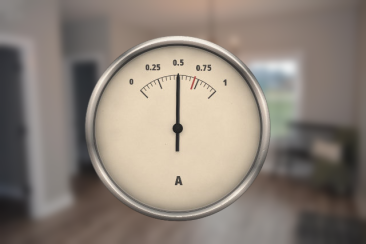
0.5 A
